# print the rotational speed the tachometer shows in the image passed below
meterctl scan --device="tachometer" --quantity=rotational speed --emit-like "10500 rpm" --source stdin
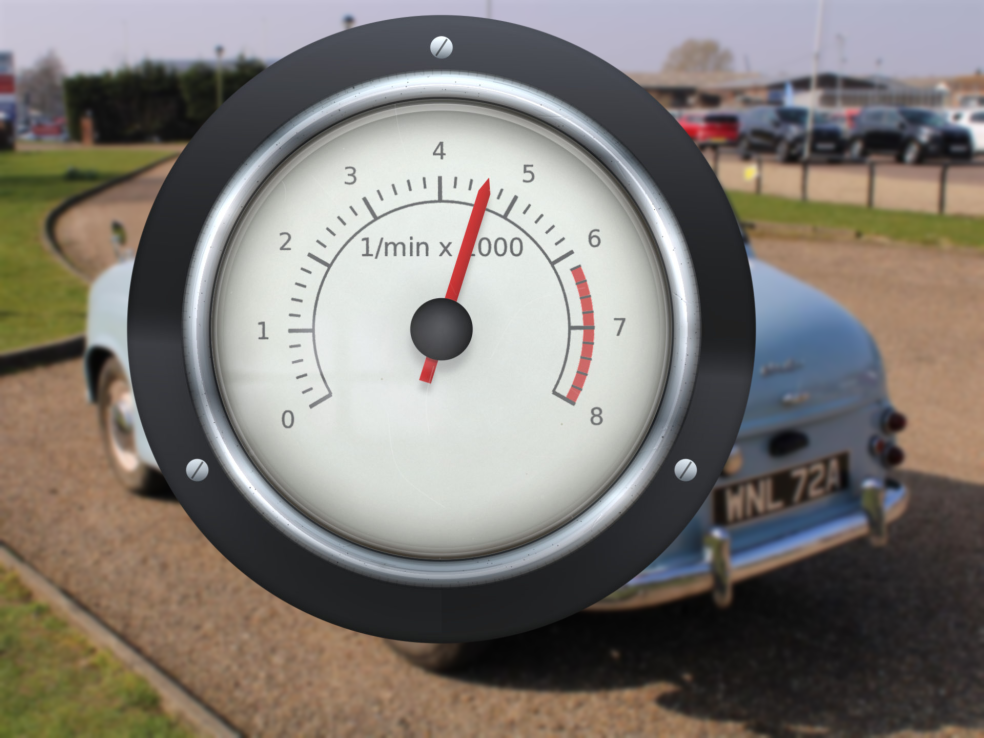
4600 rpm
